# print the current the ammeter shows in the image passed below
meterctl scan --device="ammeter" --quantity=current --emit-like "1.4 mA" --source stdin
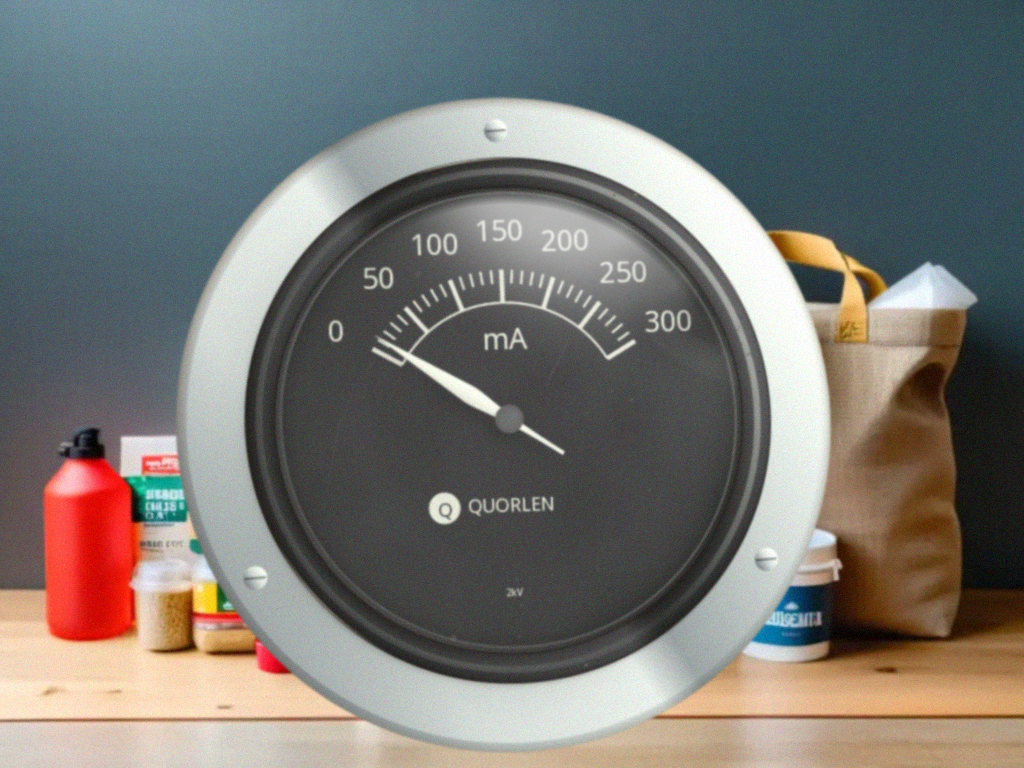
10 mA
